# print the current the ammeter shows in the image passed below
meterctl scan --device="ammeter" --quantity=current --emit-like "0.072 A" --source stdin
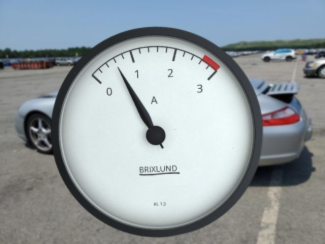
0.6 A
